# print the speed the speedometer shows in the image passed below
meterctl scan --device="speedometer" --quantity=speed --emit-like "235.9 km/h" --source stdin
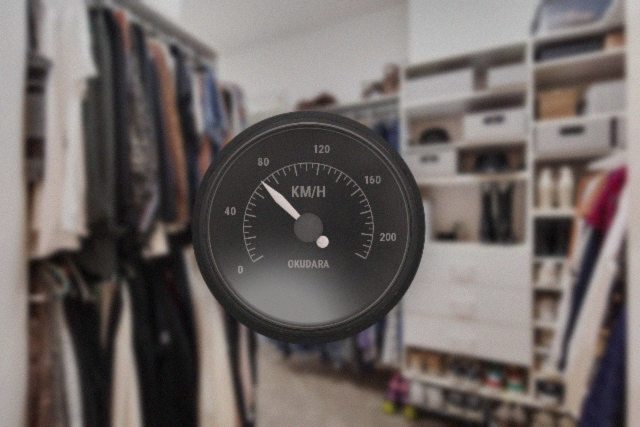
70 km/h
